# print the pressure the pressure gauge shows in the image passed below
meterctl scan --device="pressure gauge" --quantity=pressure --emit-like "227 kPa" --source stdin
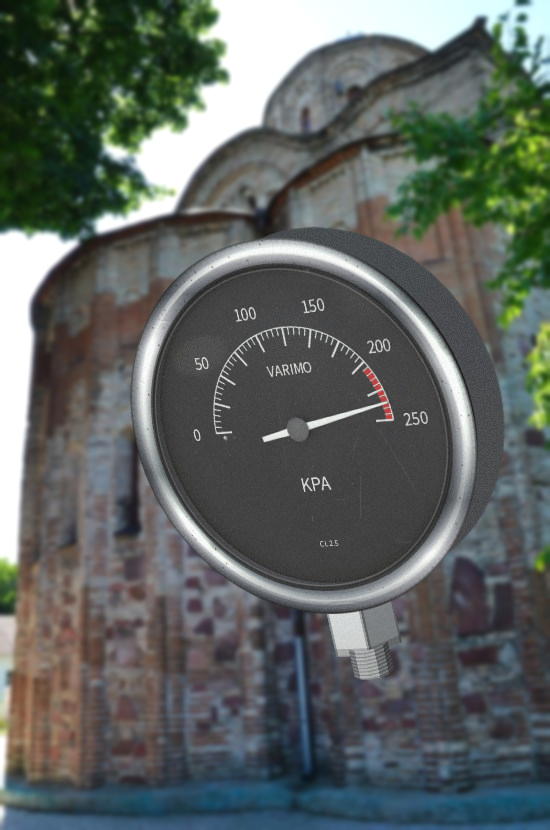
235 kPa
